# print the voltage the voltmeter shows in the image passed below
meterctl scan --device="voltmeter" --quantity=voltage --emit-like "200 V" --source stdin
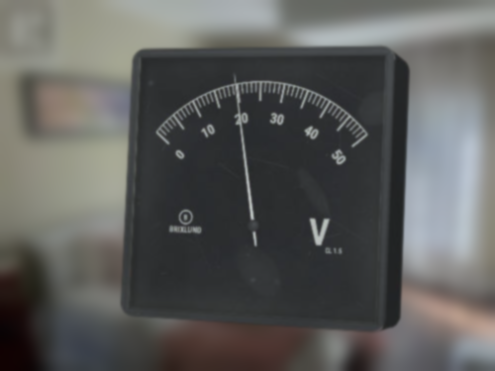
20 V
